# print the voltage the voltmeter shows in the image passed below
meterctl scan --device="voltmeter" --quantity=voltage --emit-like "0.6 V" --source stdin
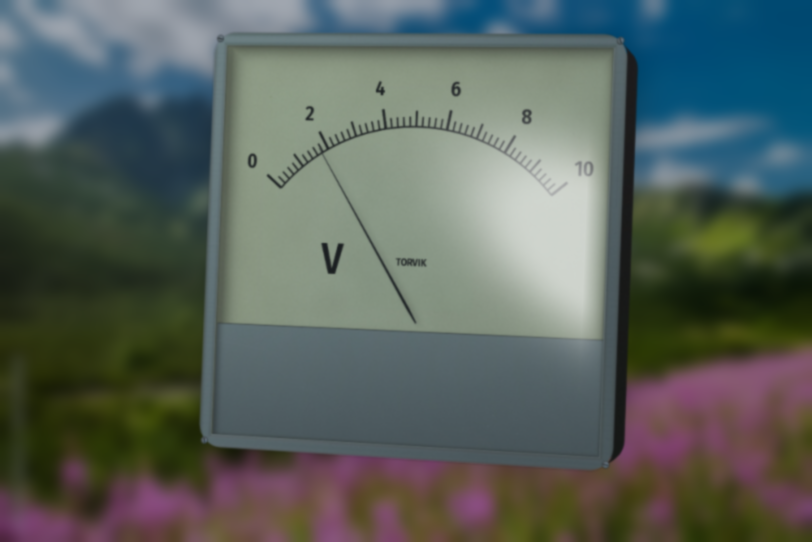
1.8 V
